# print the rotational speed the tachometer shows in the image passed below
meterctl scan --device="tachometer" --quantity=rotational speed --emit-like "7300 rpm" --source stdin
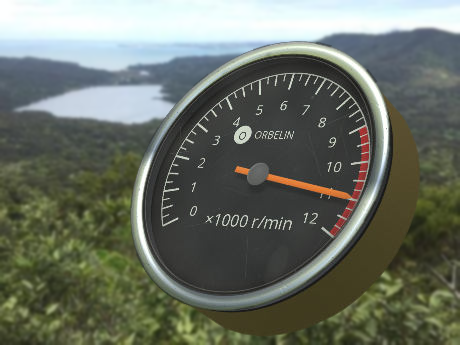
11000 rpm
